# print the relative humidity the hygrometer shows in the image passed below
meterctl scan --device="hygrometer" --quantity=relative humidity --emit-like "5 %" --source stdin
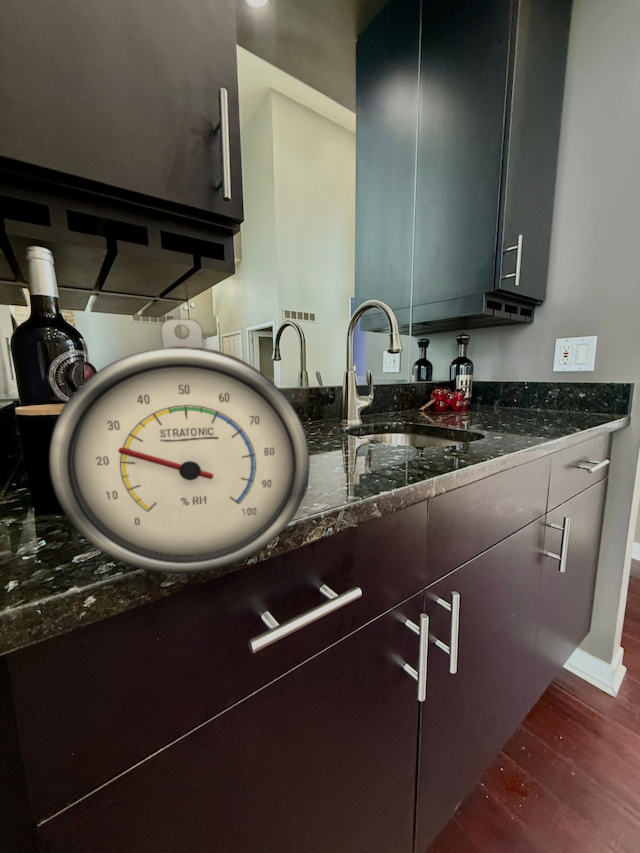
25 %
